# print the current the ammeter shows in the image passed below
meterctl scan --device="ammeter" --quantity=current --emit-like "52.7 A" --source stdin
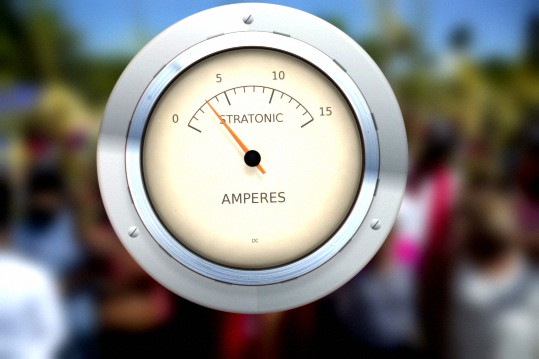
3 A
